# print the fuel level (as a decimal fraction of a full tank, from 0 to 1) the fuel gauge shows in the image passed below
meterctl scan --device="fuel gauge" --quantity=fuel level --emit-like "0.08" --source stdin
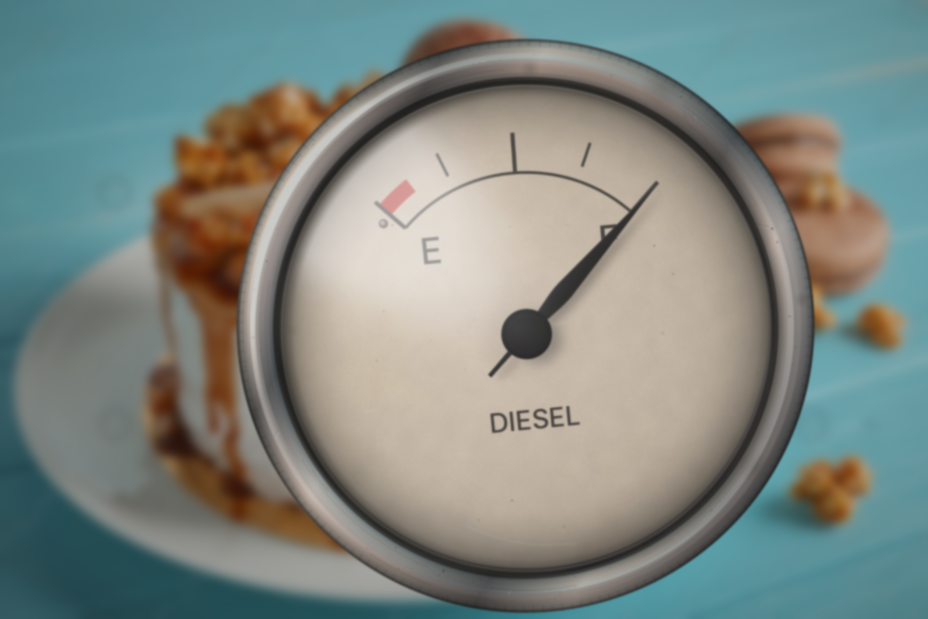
1
